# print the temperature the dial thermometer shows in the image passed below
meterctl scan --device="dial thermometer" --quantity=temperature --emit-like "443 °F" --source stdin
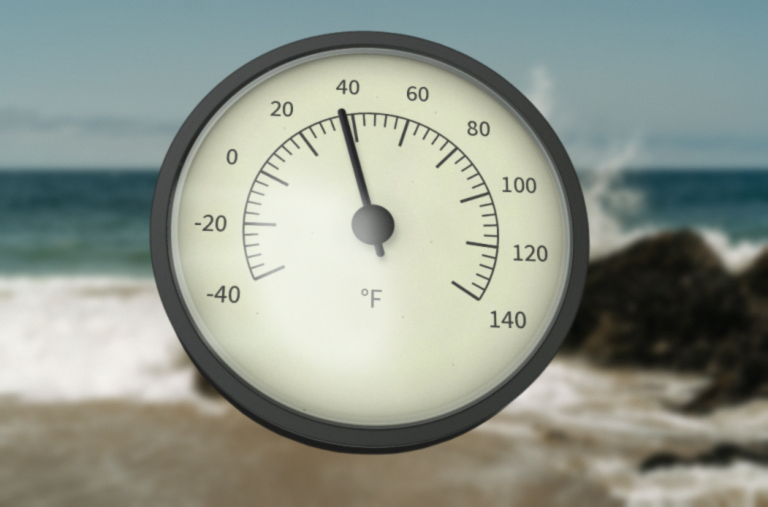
36 °F
